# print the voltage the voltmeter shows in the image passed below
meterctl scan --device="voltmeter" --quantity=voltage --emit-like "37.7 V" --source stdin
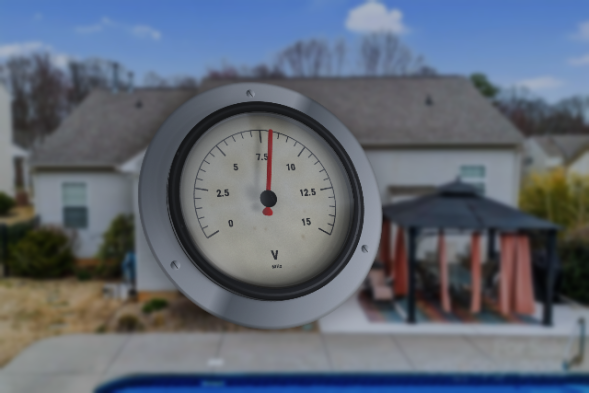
8 V
